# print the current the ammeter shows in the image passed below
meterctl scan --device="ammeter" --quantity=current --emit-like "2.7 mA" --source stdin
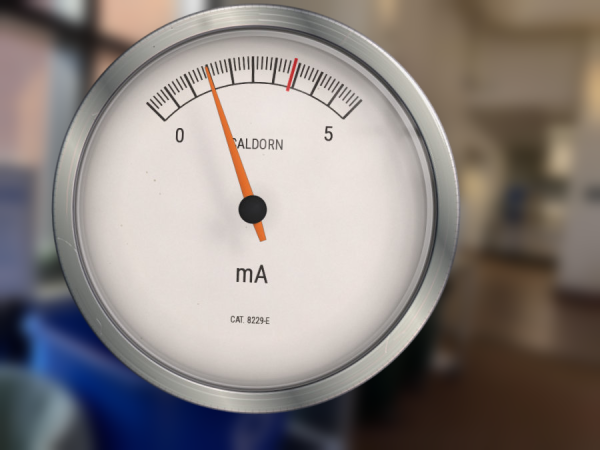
1.5 mA
